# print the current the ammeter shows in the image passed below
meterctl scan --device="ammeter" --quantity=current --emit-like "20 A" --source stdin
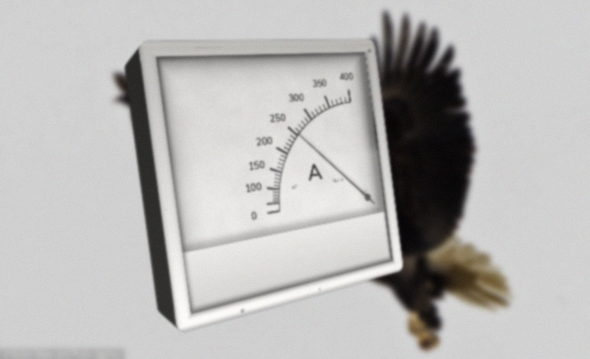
250 A
